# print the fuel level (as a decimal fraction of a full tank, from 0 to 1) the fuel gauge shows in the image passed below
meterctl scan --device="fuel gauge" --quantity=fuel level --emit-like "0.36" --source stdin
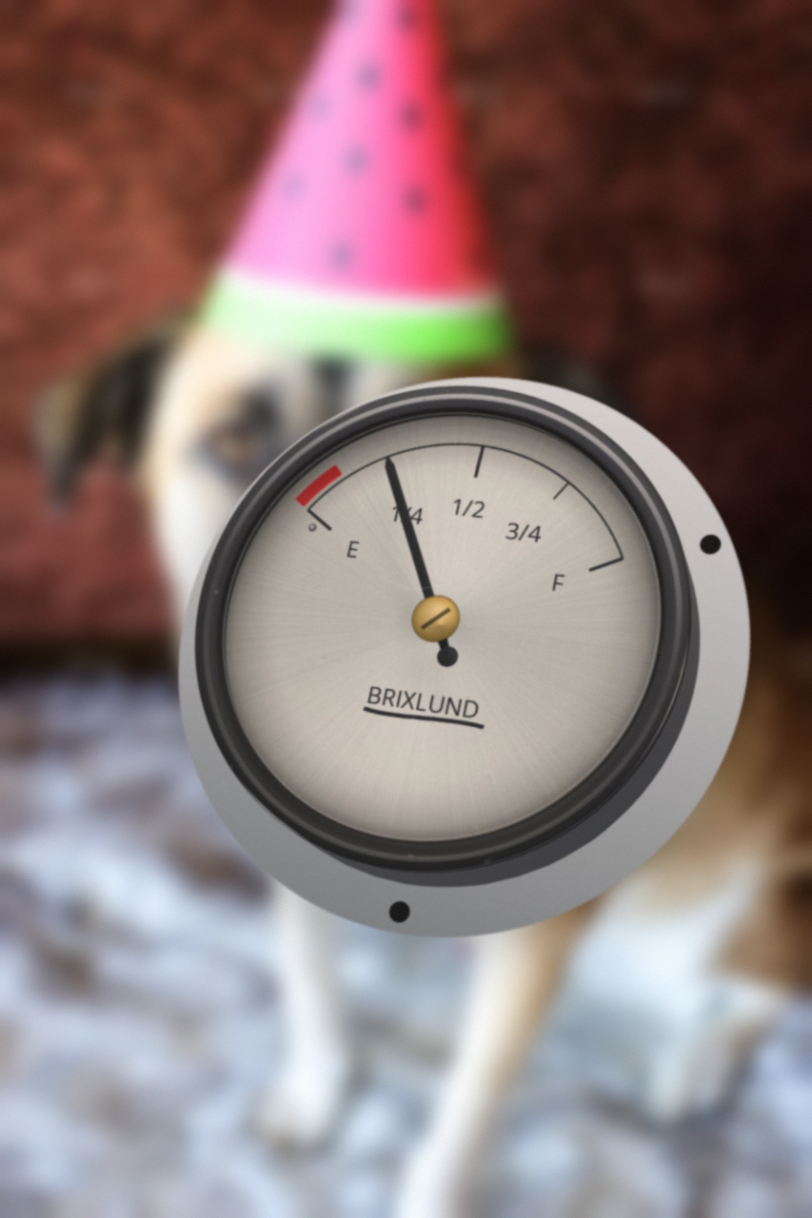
0.25
